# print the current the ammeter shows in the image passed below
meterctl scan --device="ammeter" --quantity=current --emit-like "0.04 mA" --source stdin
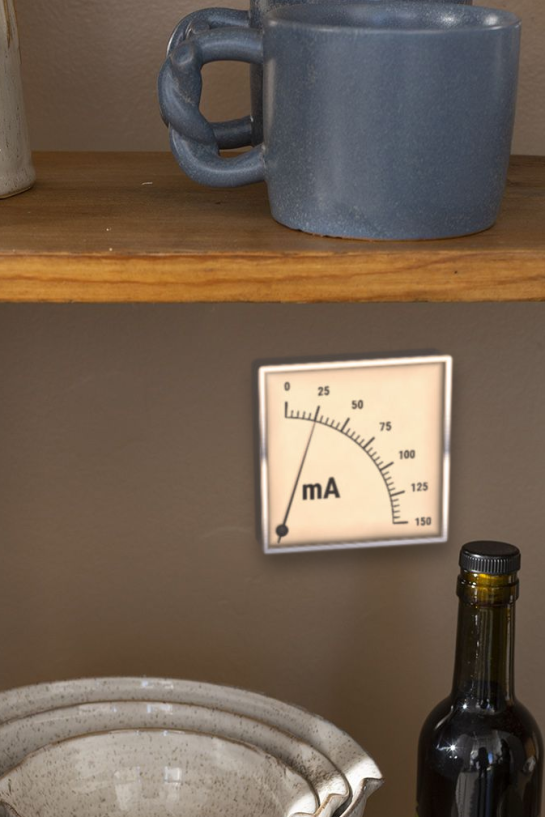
25 mA
